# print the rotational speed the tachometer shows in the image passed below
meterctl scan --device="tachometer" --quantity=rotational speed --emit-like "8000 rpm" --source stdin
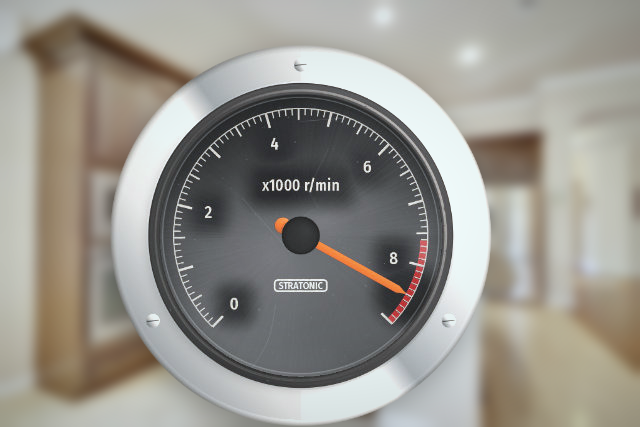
8500 rpm
